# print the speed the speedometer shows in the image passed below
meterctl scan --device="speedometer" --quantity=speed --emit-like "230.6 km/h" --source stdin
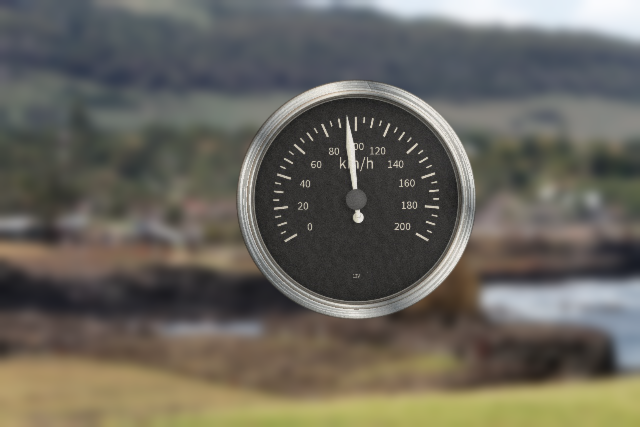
95 km/h
